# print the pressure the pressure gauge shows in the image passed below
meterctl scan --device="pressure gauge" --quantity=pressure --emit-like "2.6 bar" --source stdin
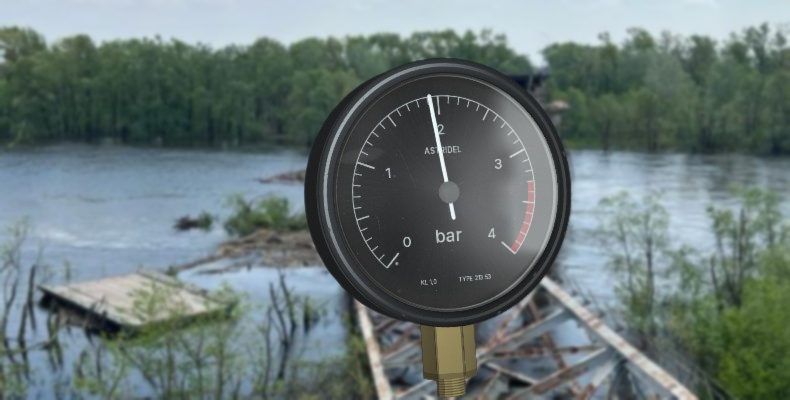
1.9 bar
